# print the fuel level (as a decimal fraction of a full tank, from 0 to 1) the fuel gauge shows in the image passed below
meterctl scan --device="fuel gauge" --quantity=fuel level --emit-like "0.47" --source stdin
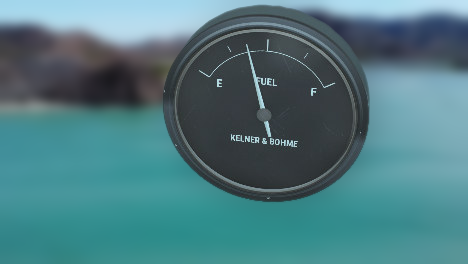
0.375
